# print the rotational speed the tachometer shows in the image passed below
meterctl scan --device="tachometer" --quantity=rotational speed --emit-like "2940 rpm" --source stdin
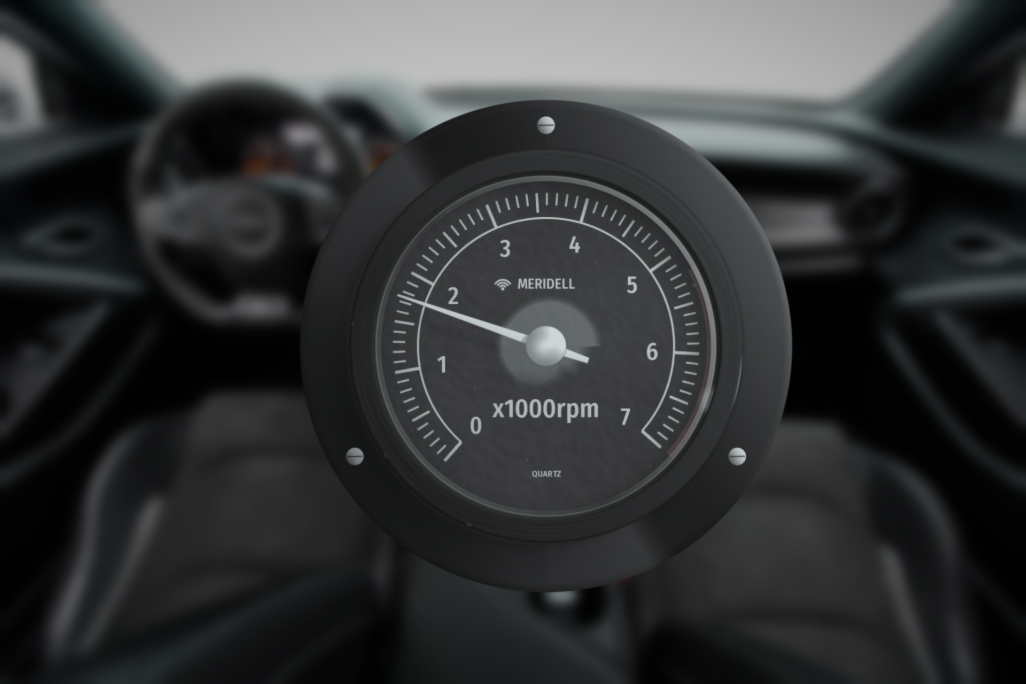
1750 rpm
